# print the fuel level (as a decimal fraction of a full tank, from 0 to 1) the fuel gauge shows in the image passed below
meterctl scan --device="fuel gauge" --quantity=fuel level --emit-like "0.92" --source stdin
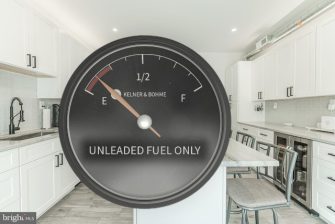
0.125
